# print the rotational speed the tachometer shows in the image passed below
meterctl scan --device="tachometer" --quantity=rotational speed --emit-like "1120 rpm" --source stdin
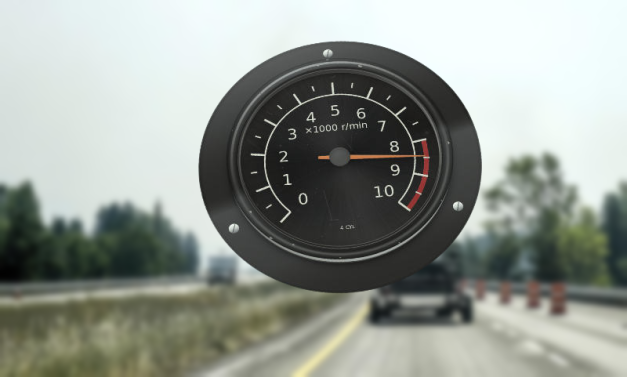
8500 rpm
